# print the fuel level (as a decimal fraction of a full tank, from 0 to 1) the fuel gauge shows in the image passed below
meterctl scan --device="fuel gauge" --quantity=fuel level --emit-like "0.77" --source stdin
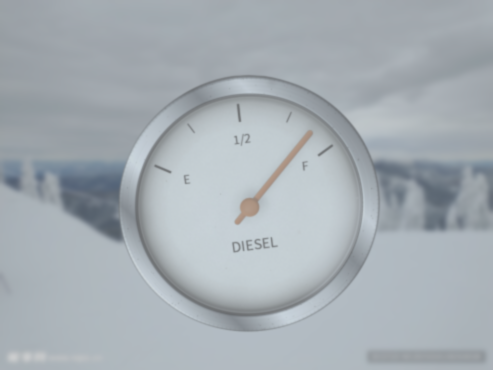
0.875
